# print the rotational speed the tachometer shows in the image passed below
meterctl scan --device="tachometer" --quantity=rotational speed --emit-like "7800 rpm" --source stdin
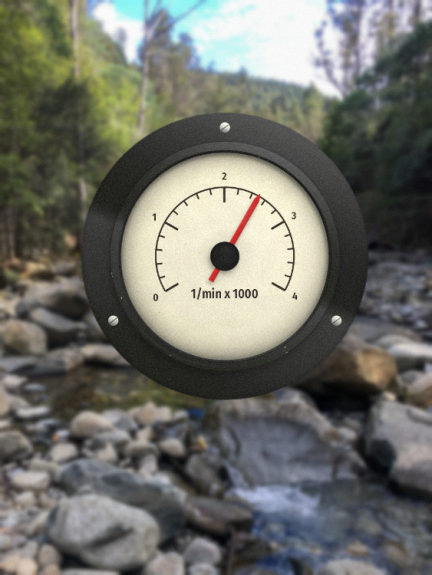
2500 rpm
